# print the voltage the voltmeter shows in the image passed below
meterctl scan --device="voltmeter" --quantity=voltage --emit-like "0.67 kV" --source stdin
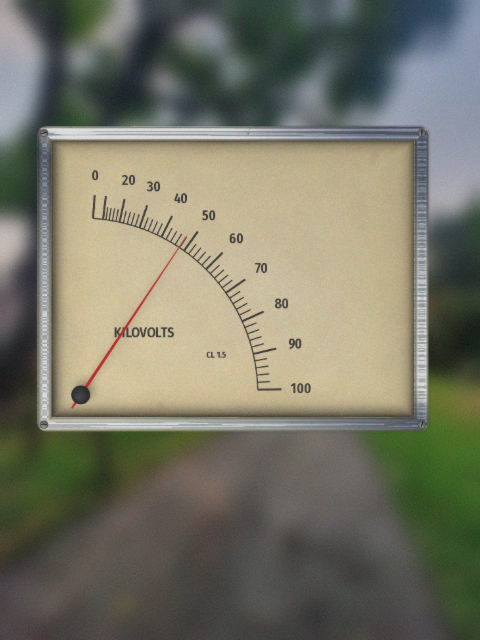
48 kV
